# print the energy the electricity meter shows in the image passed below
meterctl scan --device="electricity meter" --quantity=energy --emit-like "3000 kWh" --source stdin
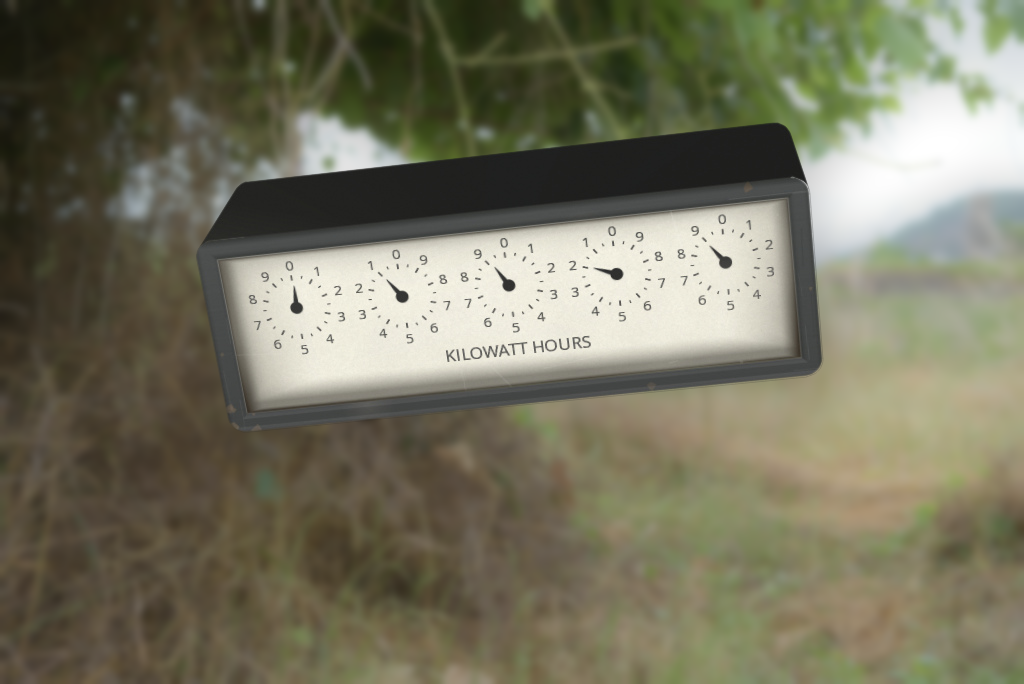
919 kWh
